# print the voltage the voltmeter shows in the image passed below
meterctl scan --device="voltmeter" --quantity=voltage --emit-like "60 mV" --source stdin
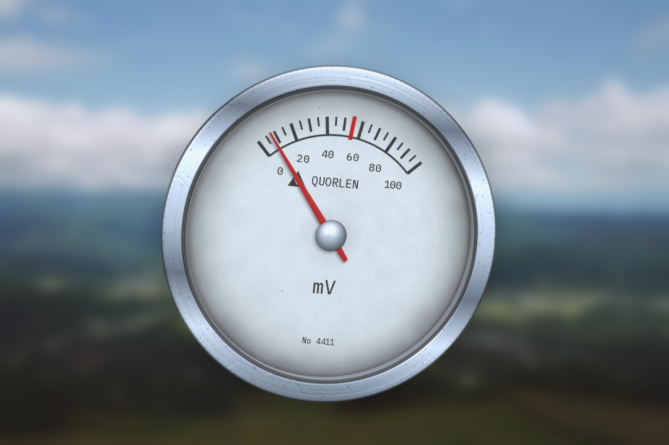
7.5 mV
